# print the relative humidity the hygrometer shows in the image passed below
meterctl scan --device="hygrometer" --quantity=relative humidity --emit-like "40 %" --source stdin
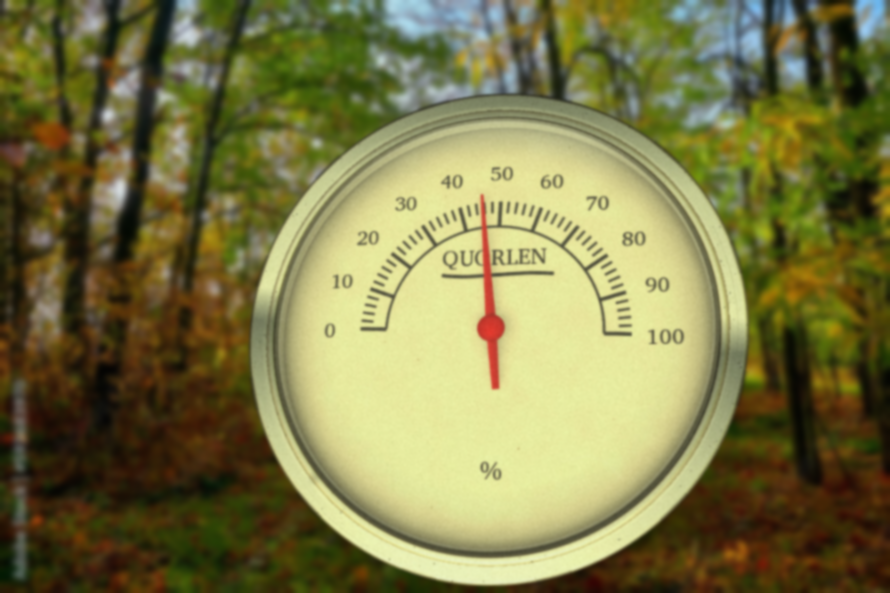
46 %
